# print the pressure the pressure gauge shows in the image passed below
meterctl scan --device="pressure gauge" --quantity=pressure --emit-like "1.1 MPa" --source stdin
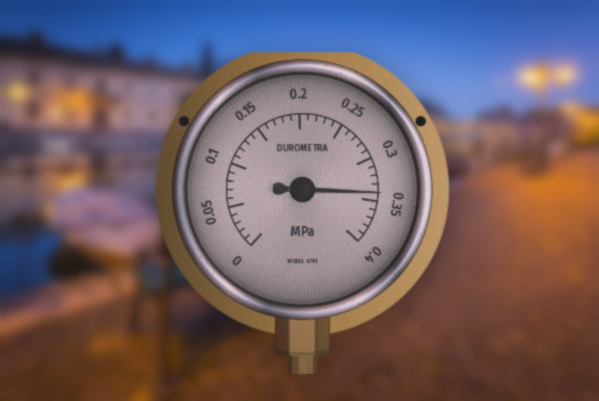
0.34 MPa
